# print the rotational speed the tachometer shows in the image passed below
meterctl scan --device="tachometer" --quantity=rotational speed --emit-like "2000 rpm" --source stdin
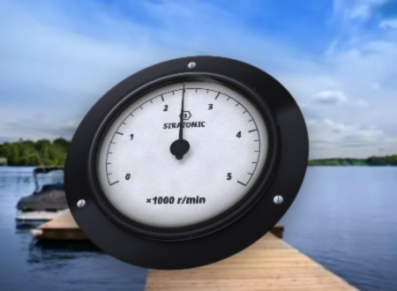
2400 rpm
